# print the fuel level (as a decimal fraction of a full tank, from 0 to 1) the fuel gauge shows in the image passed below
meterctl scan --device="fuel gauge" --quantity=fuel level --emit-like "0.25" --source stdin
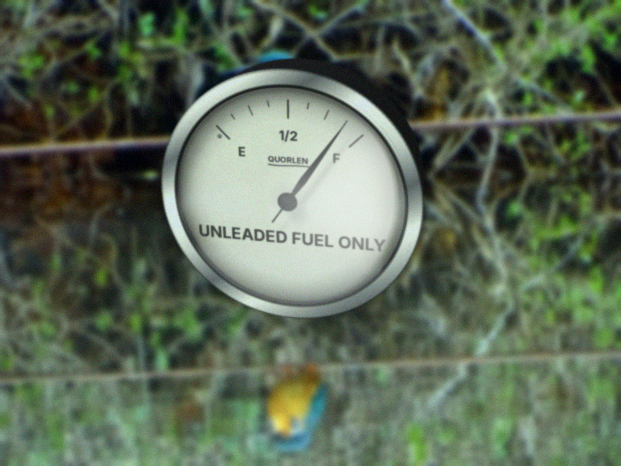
0.875
